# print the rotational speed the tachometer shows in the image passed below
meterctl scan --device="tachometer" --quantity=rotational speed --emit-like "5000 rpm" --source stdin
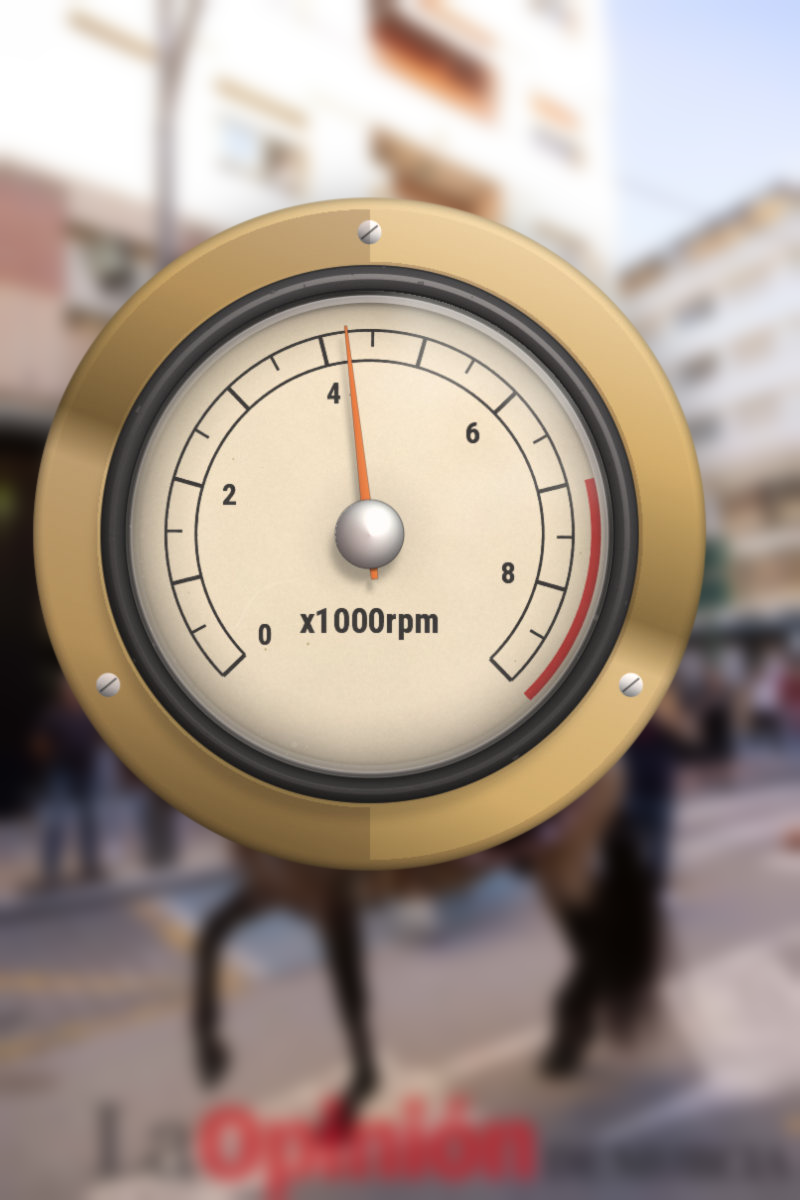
4250 rpm
